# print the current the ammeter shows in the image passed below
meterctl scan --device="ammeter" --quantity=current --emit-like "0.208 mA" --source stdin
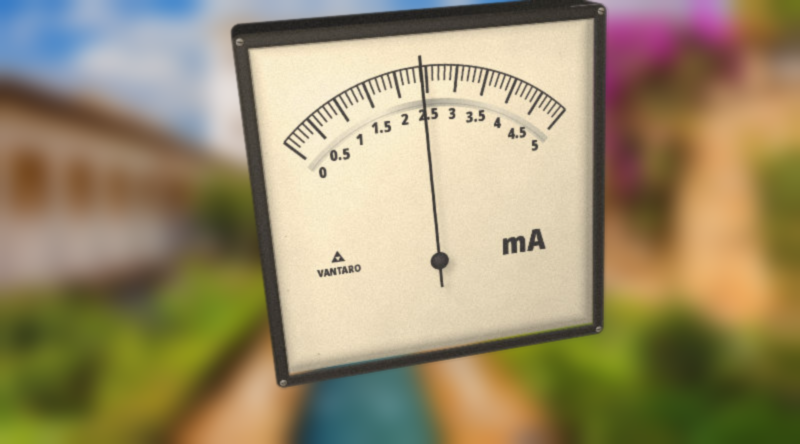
2.4 mA
